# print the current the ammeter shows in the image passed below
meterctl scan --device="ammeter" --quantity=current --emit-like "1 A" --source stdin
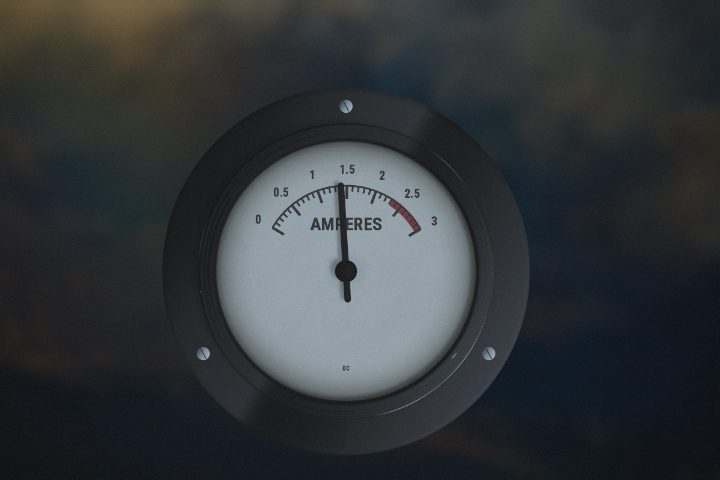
1.4 A
